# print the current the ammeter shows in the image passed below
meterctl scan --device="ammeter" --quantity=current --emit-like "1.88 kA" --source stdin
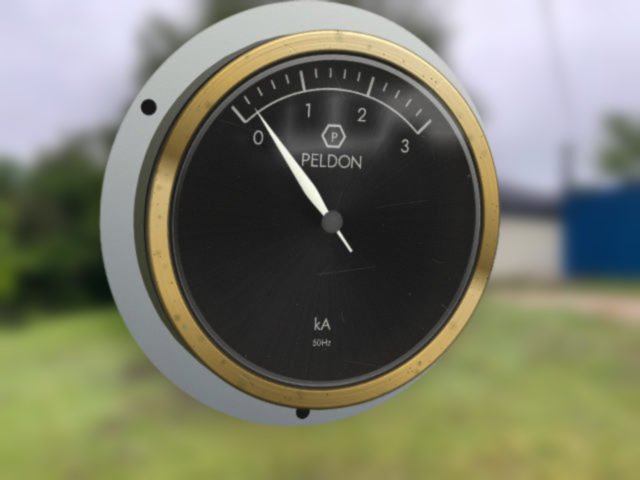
0.2 kA
